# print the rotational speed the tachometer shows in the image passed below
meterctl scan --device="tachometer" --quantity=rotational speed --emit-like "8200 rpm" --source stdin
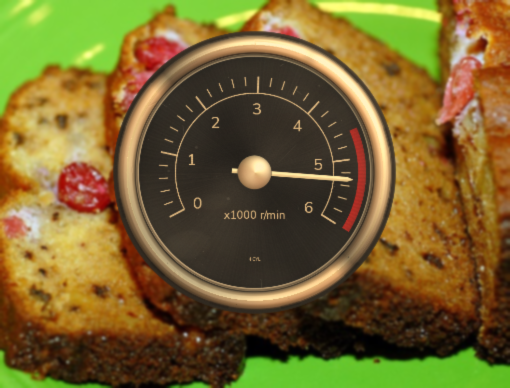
5300 rpm
